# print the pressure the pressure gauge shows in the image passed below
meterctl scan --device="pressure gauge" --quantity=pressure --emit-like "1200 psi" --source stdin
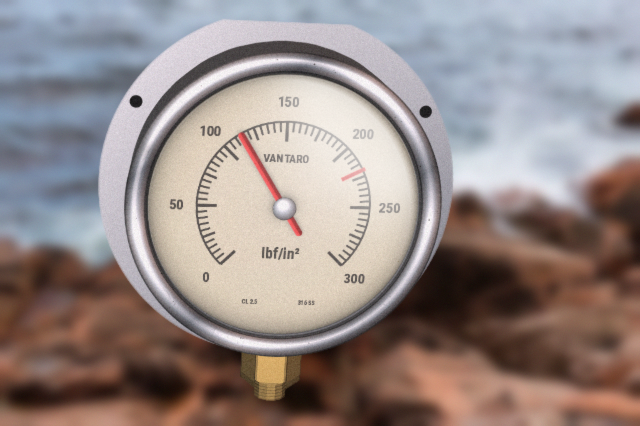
115 psi
